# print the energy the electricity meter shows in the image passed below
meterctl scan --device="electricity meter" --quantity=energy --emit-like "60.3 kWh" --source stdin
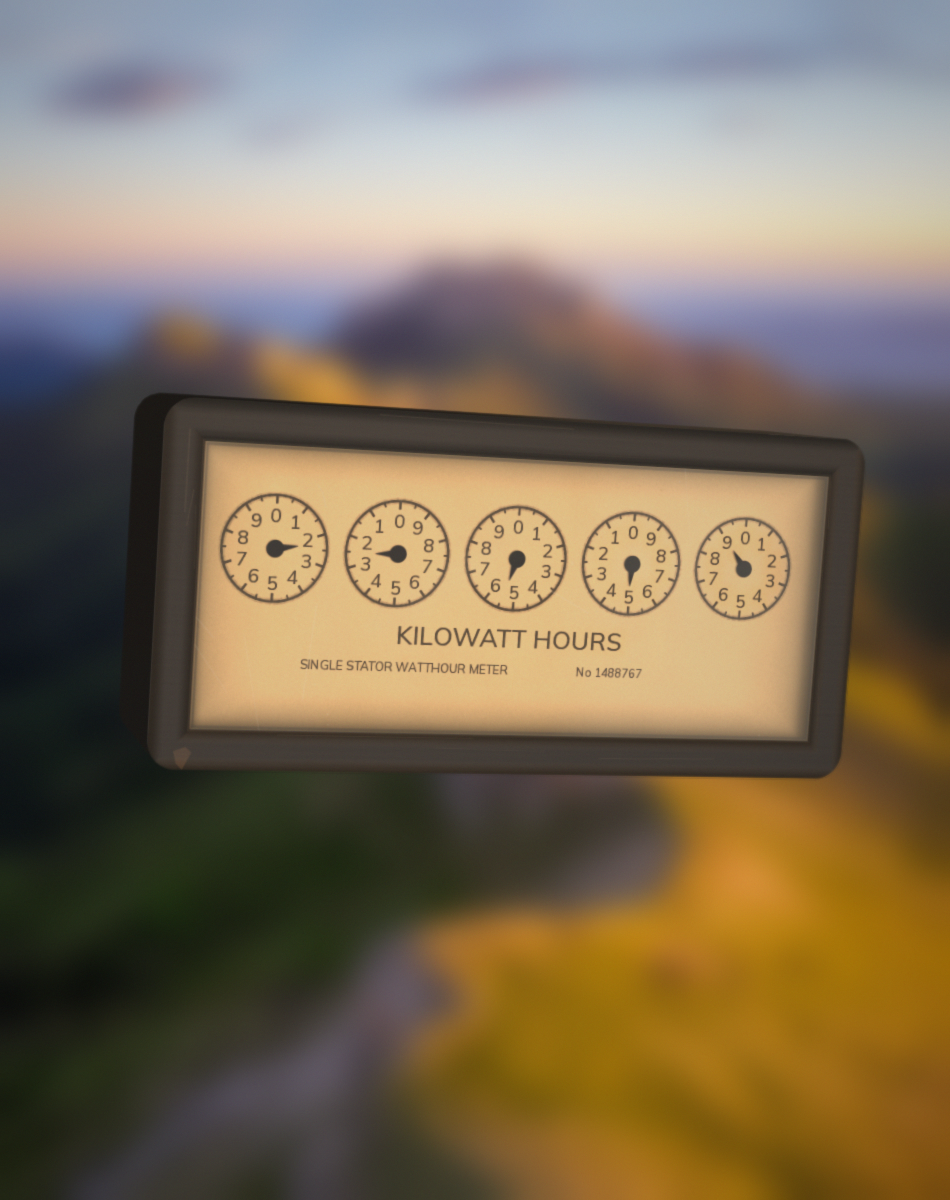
22549 kWh
